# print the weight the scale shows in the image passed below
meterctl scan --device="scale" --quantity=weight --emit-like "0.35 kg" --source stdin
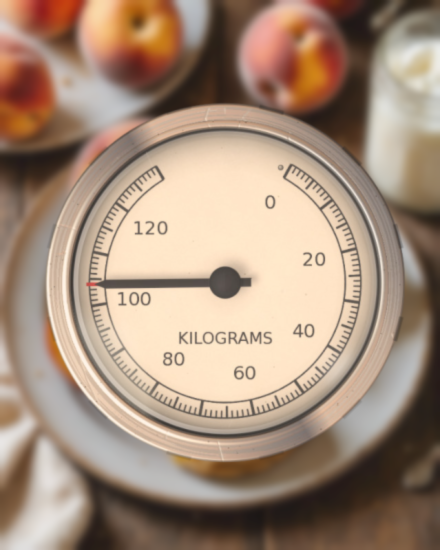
104 kg
